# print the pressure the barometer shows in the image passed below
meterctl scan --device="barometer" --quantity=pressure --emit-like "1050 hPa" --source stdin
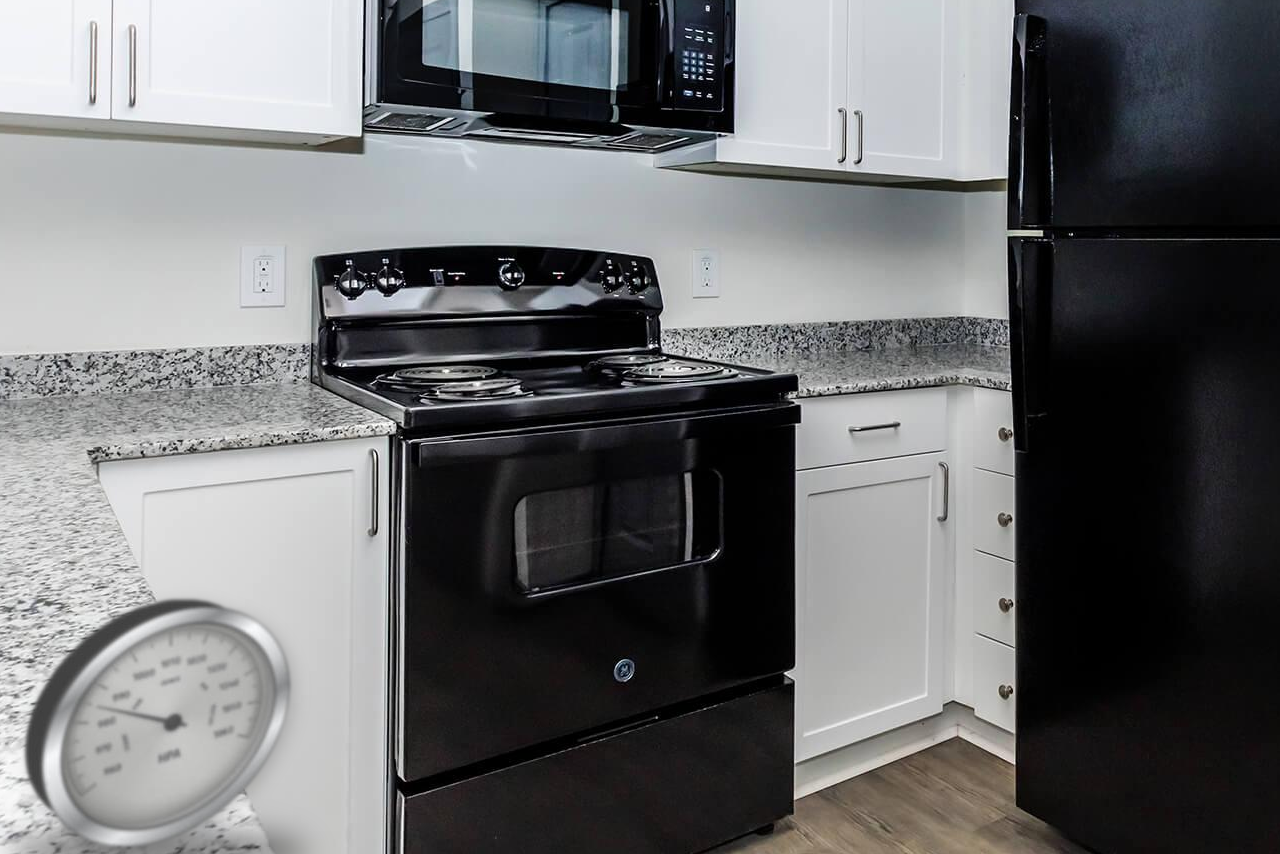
985 hPa
